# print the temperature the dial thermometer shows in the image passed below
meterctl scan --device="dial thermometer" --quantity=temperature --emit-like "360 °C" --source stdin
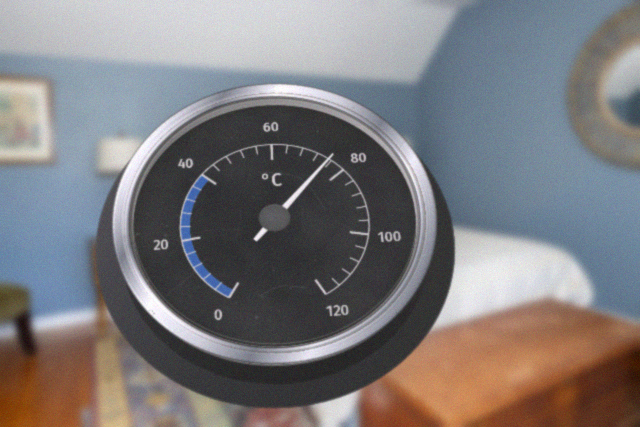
76 °C
